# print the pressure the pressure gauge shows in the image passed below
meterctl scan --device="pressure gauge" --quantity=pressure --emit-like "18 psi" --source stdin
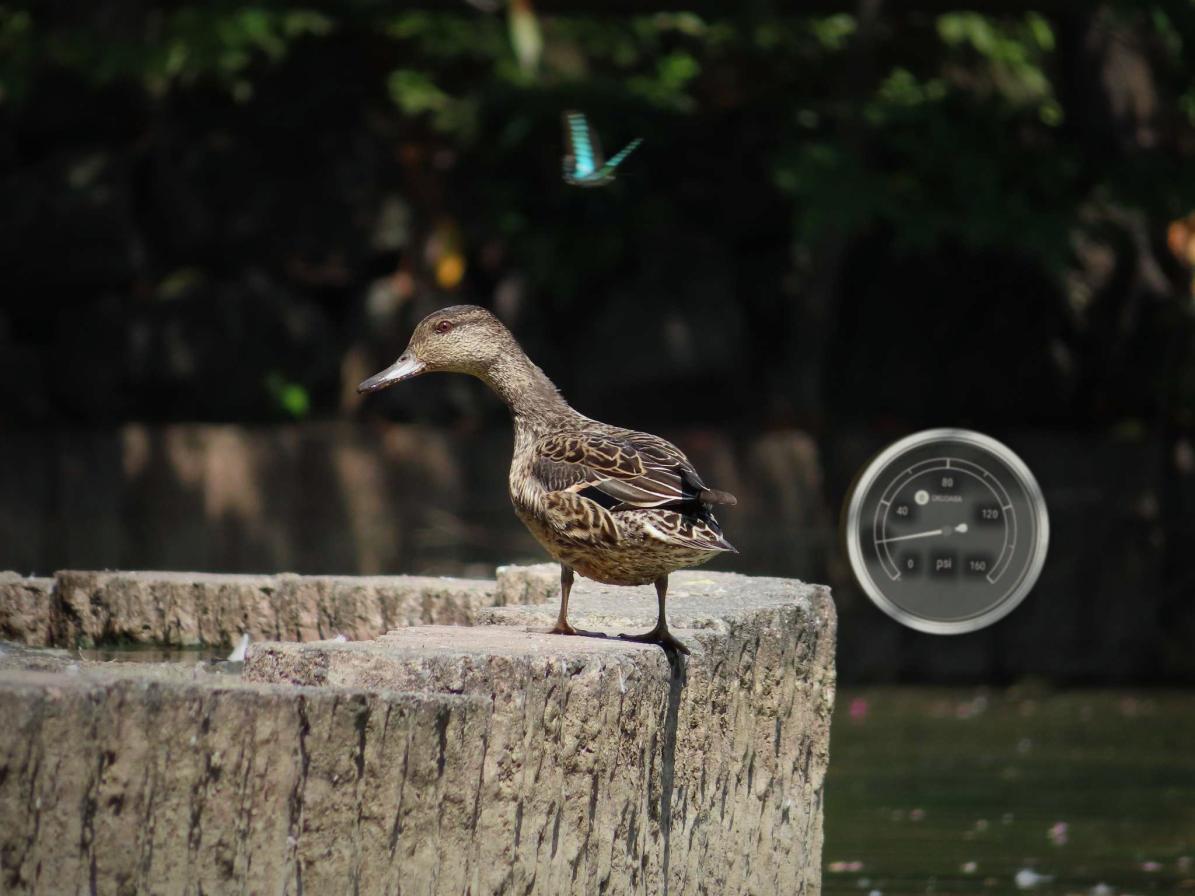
20 psi
